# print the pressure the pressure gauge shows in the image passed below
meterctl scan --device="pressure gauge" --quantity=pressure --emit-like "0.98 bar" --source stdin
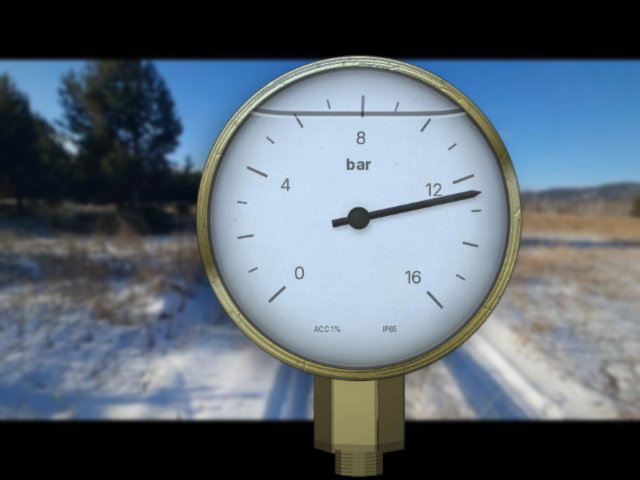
12.5 bar
